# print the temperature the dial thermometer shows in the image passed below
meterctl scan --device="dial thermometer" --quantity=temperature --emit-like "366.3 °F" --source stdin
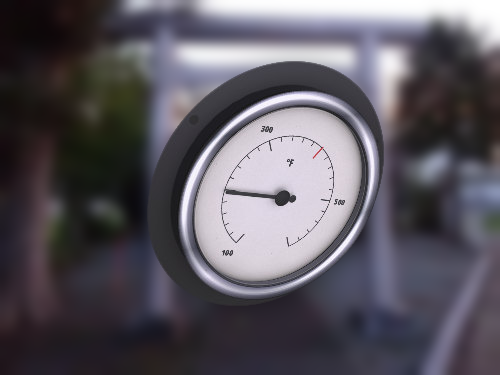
200 °F
